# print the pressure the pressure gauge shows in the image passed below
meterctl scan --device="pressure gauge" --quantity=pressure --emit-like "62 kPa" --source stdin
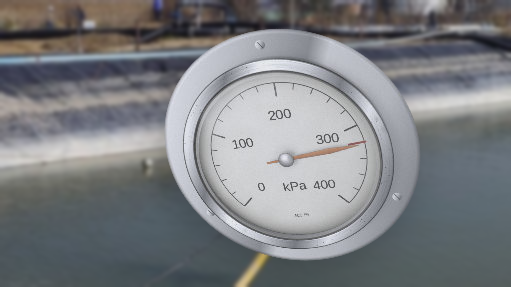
320 kPa
